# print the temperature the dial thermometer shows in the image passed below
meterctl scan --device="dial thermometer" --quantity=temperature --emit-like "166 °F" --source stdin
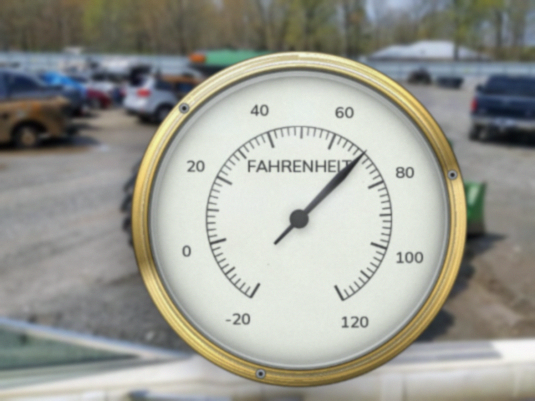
70 °F
